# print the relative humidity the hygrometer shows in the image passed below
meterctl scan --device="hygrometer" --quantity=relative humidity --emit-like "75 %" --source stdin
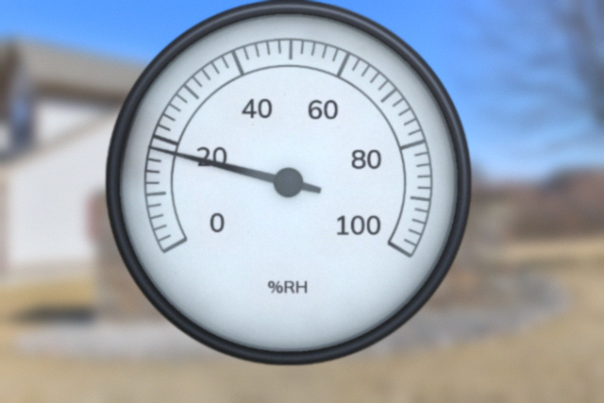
18 %
